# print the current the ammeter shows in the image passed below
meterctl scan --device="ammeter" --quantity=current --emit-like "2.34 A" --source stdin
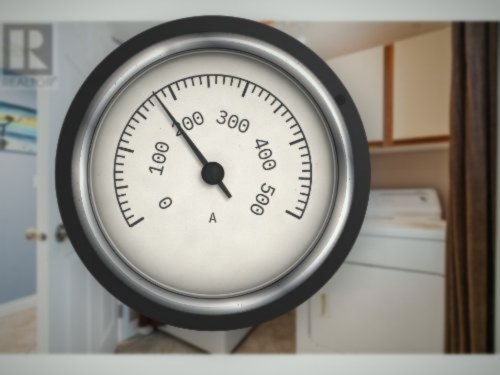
180 A
